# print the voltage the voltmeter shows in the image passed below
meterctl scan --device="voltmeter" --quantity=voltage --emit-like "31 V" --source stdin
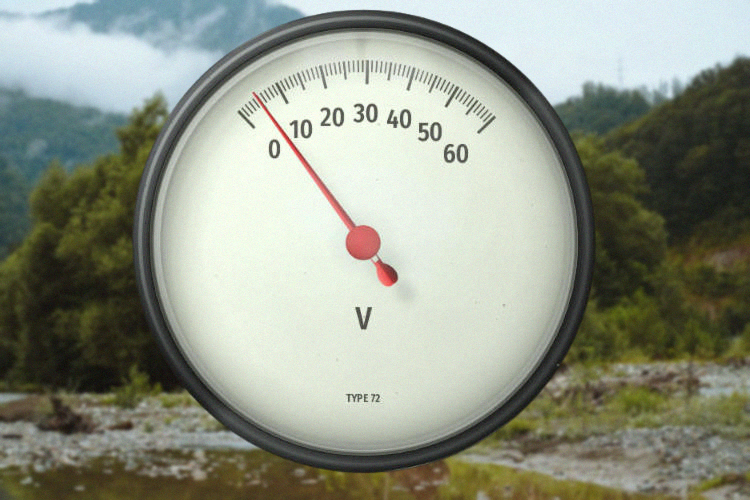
5 V
